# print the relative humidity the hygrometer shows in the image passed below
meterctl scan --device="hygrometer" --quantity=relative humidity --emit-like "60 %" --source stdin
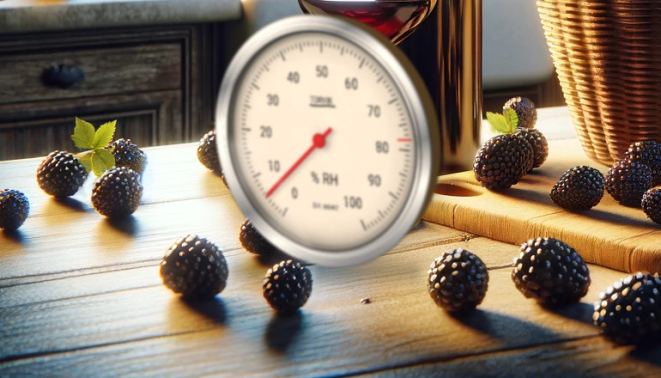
5 %
